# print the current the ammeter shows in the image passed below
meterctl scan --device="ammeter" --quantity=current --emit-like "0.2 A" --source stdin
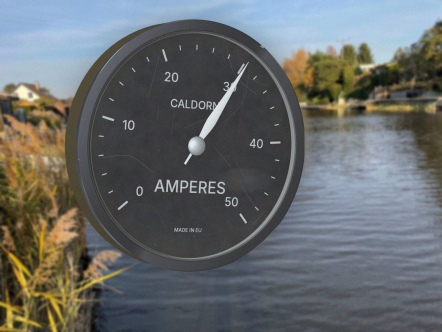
30 A
